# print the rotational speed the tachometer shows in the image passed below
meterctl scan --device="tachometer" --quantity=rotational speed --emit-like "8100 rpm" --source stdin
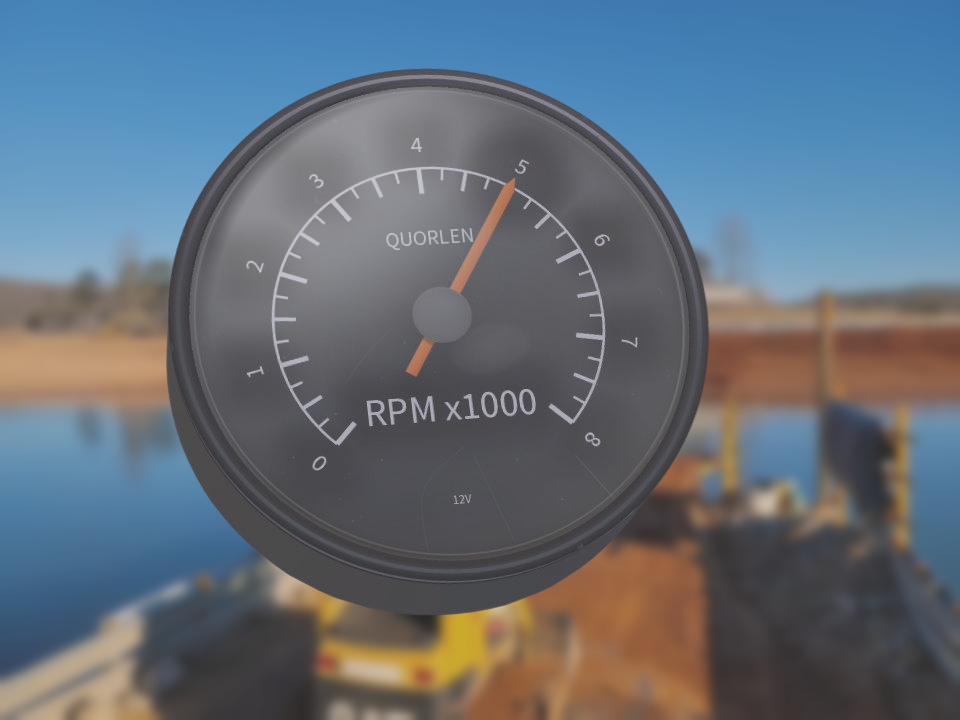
5000 rpm
